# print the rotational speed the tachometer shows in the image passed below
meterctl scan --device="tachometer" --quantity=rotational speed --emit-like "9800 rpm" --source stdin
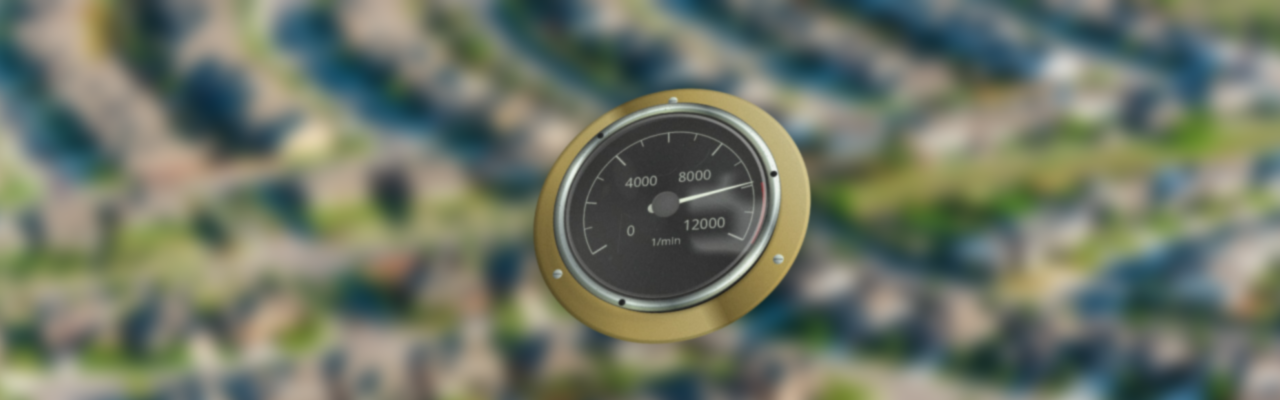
10000 rpm
